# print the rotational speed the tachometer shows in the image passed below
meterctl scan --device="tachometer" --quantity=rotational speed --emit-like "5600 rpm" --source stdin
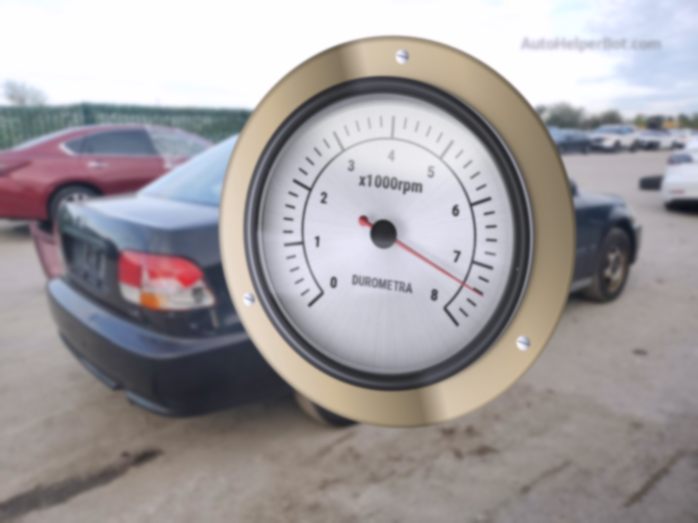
7400 rpm
